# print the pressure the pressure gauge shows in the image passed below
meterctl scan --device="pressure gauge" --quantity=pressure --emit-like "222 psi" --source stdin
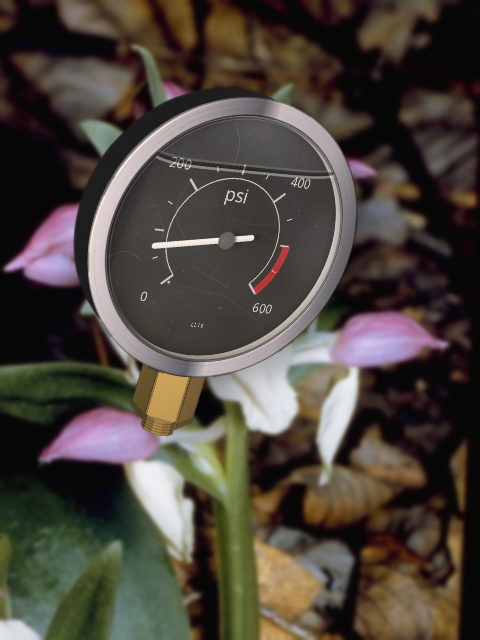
75 psi
